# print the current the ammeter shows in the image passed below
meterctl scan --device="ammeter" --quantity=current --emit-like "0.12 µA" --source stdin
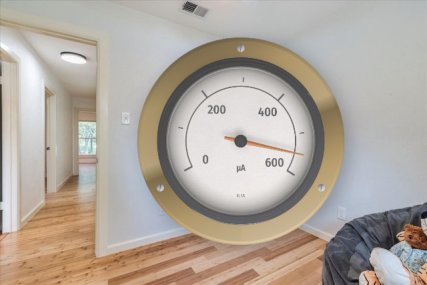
550 µA
